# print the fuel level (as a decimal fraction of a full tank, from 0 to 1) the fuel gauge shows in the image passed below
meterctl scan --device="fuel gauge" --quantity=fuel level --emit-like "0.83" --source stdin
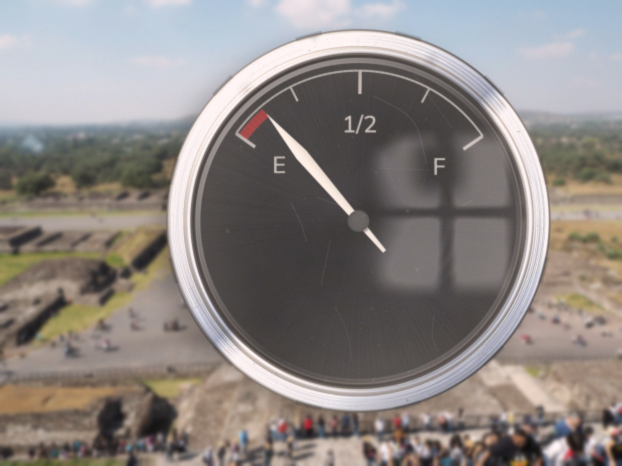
0.125
